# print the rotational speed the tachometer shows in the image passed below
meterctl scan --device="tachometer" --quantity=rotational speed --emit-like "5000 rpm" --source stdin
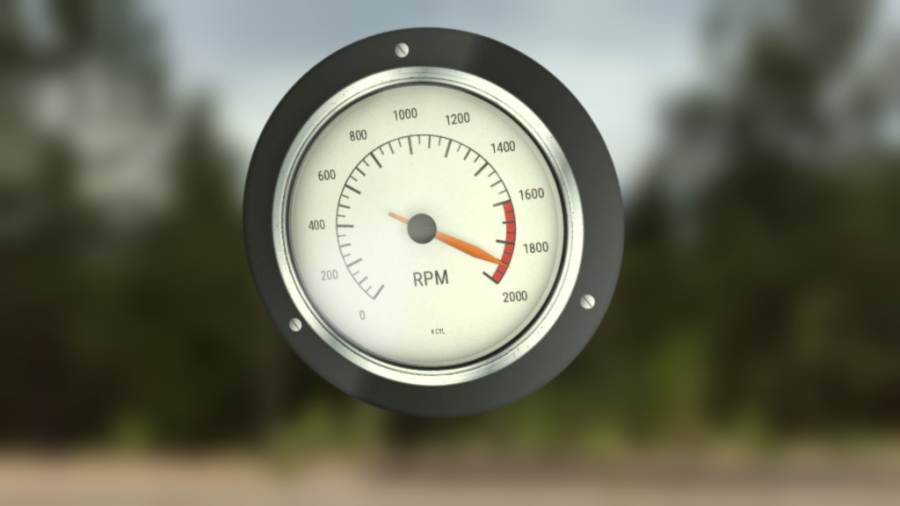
1900 rpm
